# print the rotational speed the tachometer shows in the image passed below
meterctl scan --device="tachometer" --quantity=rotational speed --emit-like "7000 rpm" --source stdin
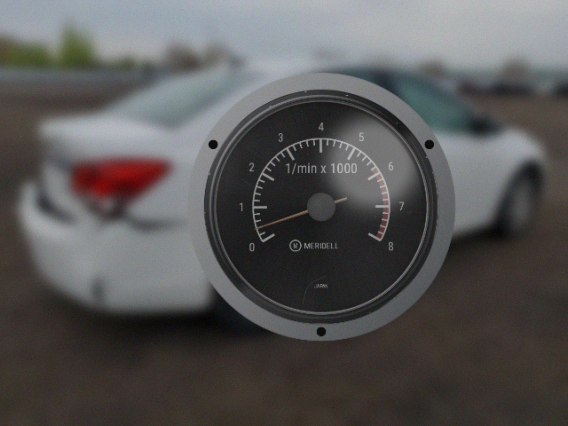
400 rpm
